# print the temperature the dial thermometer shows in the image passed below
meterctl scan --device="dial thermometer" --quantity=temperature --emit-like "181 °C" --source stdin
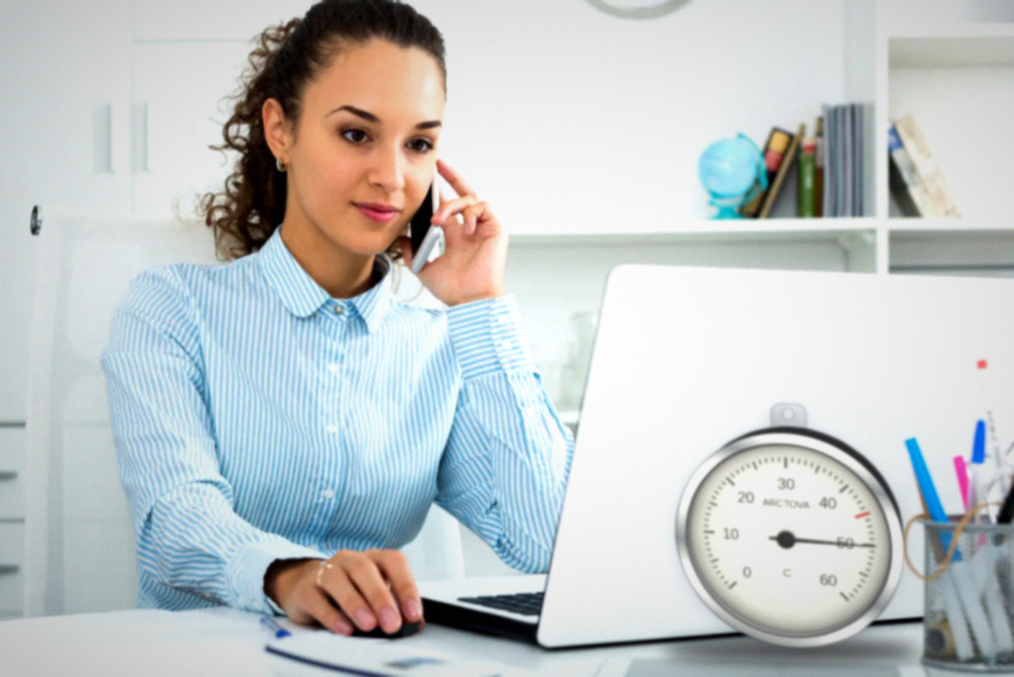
50 °C
